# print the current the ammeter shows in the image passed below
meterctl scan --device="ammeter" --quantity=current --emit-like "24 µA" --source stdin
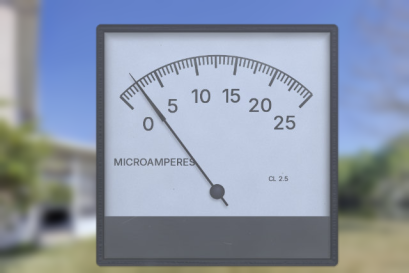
2.5 µA
